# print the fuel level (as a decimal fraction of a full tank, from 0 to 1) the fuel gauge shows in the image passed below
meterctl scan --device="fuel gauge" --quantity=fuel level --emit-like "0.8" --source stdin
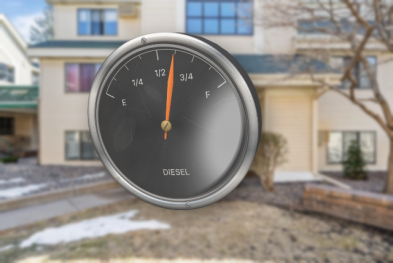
0.625
